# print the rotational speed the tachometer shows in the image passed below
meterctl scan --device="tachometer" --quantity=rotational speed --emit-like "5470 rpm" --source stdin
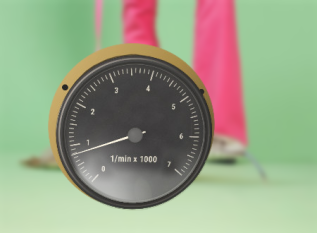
800 rpm
